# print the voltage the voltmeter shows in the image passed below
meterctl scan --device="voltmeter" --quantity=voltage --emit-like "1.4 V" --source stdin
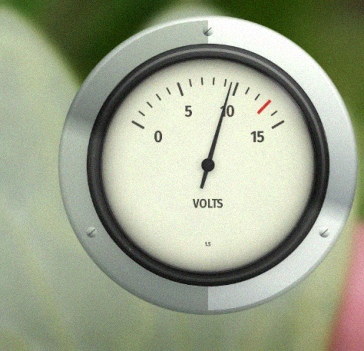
9.5 V
